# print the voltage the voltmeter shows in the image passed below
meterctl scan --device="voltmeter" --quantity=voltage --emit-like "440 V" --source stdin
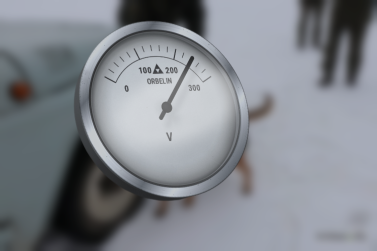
240 V
